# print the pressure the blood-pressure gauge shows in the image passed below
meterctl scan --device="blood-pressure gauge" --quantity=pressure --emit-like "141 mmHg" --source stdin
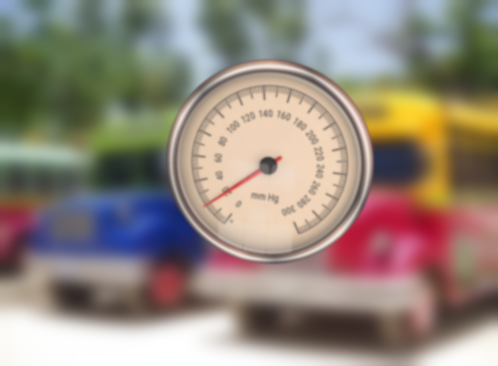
20 mmHg
